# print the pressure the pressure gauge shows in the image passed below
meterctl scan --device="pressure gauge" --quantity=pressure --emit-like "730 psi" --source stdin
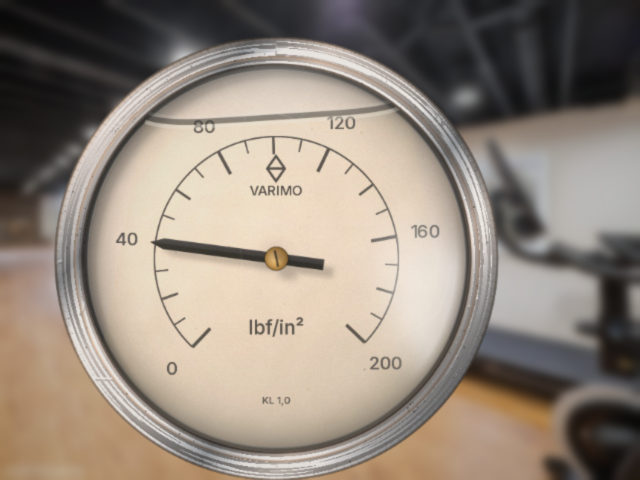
40 psi
